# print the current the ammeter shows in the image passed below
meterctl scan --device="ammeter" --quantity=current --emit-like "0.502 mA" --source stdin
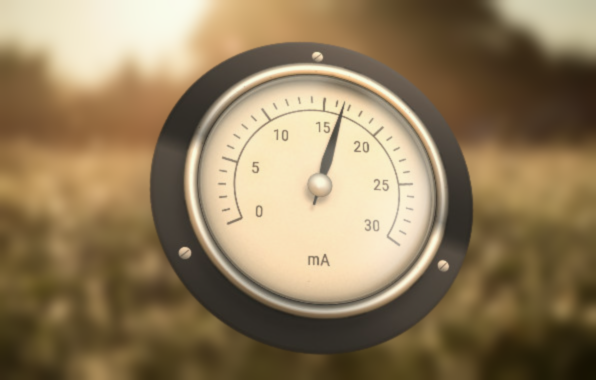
16.5 mA
